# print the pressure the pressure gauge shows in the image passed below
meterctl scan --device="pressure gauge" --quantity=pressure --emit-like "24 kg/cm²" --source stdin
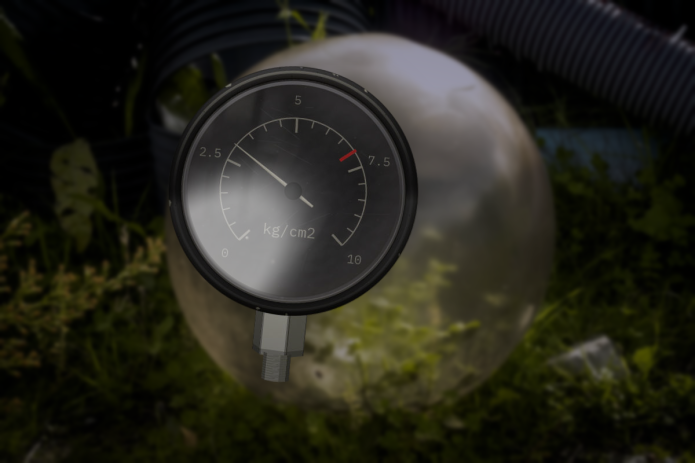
3 kg/cm²
